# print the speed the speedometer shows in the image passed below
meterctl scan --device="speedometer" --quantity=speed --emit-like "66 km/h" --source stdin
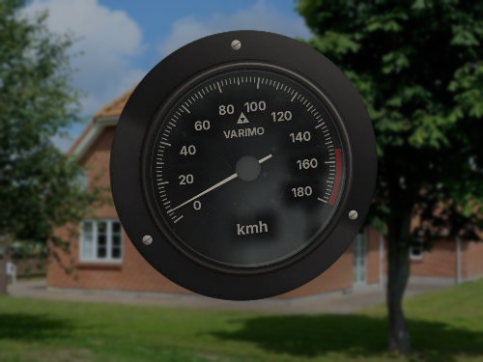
6 km/h
